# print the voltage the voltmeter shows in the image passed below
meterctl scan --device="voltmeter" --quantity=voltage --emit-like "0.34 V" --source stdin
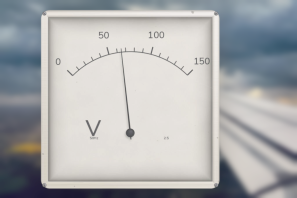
65 V
